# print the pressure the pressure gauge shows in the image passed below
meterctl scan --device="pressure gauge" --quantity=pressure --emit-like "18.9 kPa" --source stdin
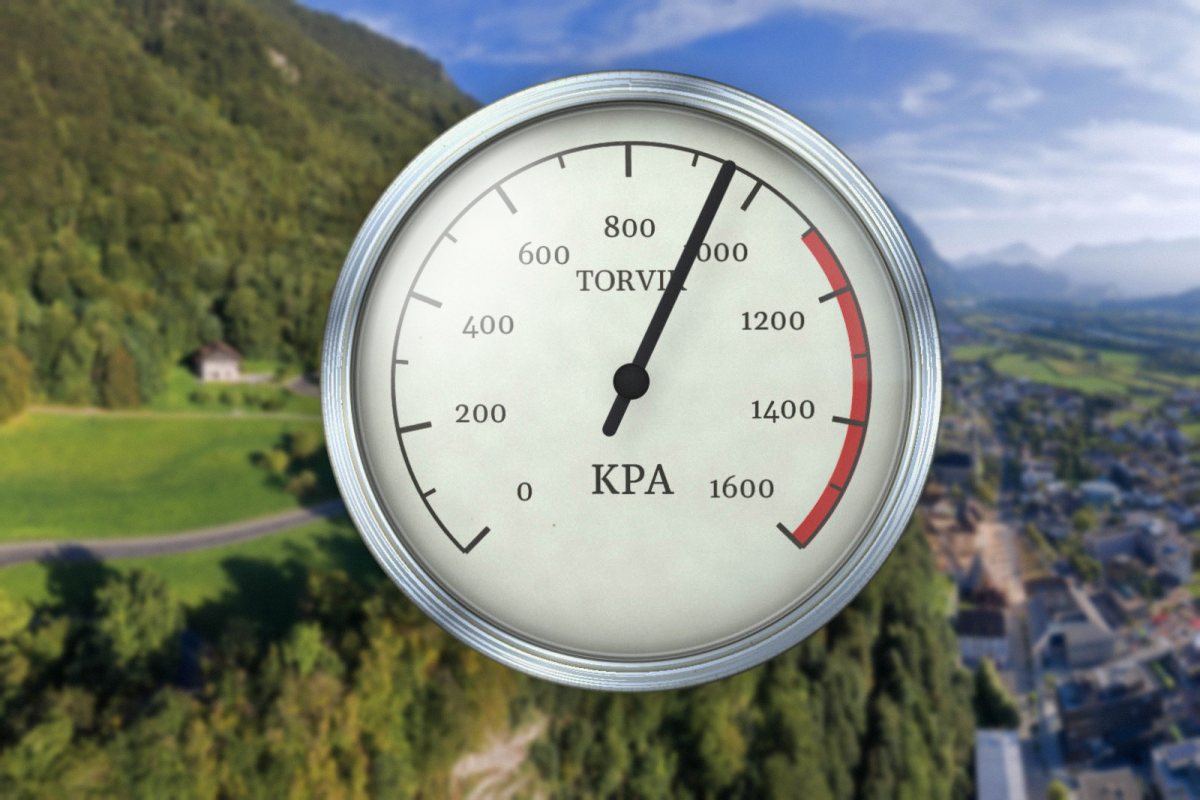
950 kPa
